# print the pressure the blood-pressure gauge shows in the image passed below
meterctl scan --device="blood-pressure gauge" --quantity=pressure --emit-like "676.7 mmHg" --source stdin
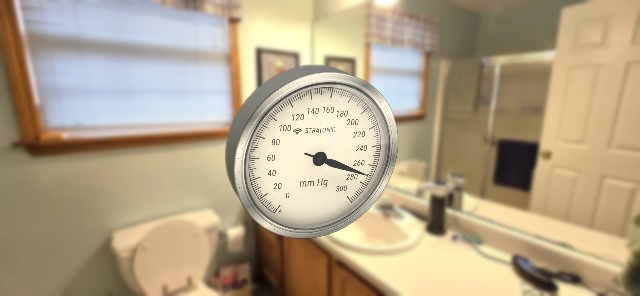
270 mmHg
